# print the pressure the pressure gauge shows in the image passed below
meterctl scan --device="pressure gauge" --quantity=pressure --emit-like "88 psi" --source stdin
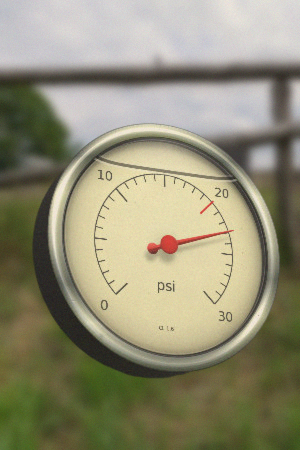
23 psi
